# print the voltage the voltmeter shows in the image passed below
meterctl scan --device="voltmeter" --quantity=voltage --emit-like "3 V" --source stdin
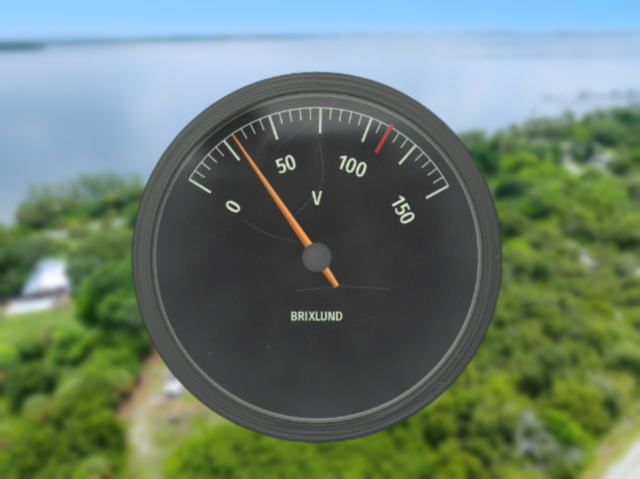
30 V
